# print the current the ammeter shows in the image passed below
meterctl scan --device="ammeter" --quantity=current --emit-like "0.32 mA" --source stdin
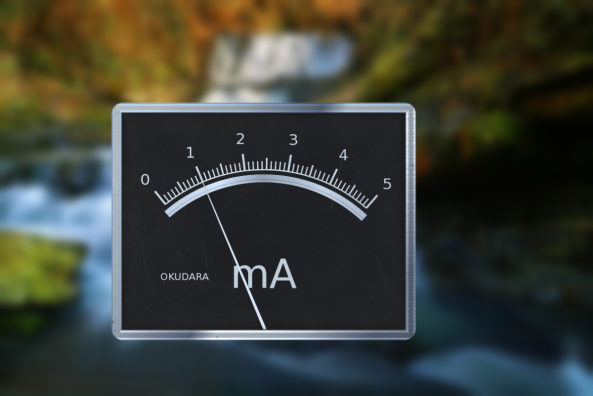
1 mA
